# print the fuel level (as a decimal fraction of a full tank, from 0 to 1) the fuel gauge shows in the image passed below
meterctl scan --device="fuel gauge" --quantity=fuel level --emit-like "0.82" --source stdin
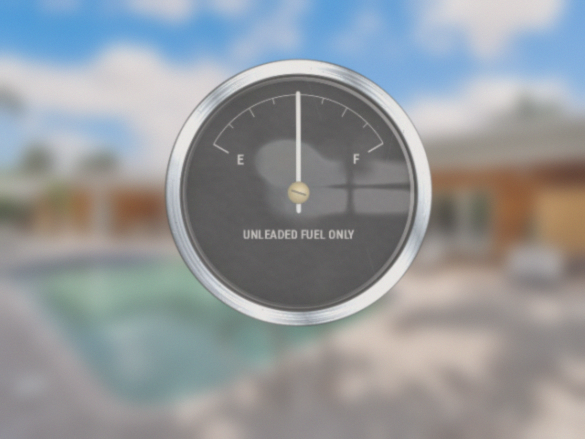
0.5
